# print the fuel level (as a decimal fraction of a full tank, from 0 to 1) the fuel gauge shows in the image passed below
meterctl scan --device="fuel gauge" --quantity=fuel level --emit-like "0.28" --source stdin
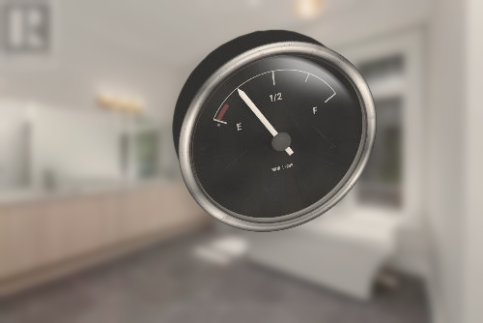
0.25
